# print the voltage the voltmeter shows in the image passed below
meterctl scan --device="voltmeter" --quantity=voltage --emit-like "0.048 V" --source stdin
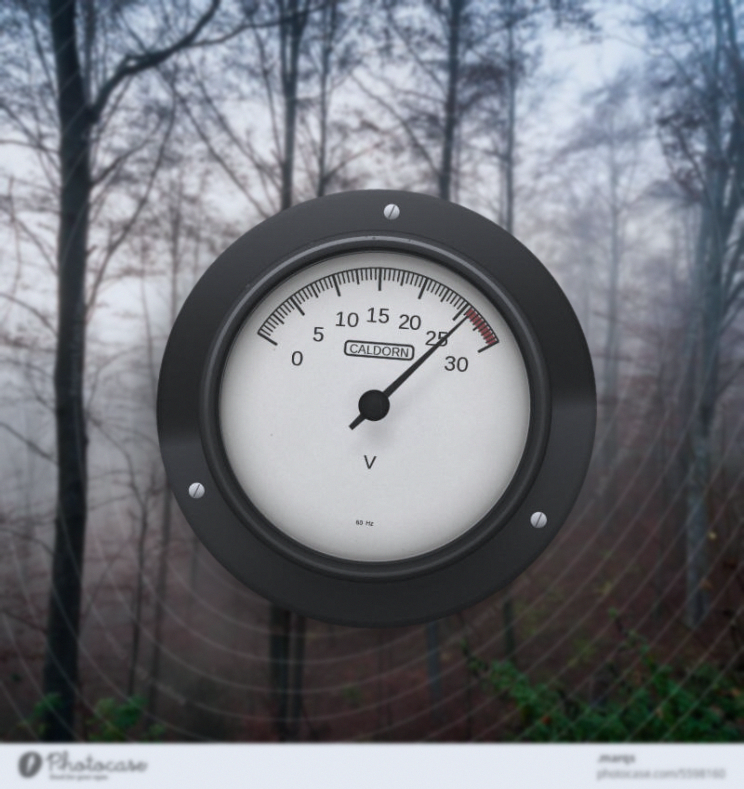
26 V
